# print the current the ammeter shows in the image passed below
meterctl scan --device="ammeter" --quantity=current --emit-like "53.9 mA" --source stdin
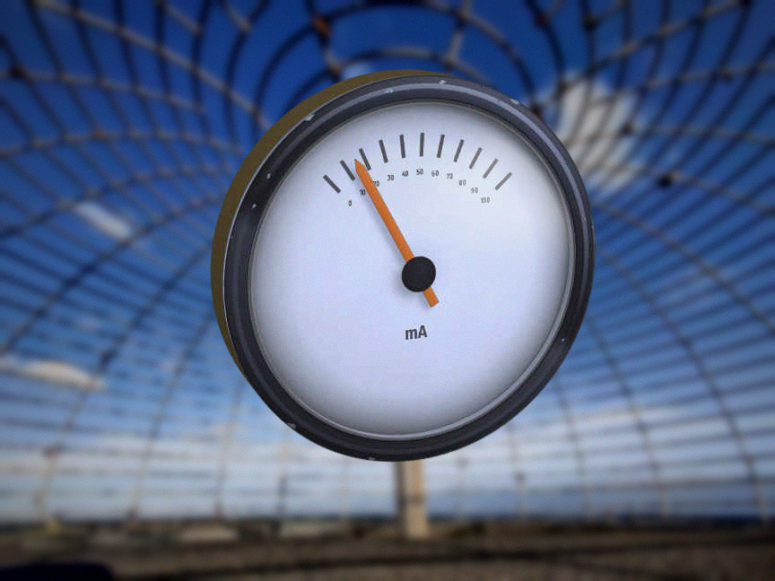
15 mA
